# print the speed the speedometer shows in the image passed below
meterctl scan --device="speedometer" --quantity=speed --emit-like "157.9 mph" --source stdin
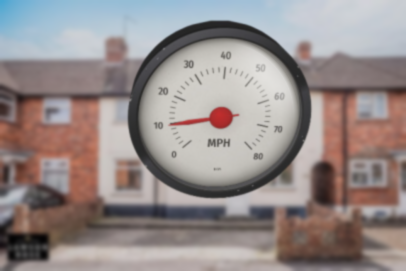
10 mph
